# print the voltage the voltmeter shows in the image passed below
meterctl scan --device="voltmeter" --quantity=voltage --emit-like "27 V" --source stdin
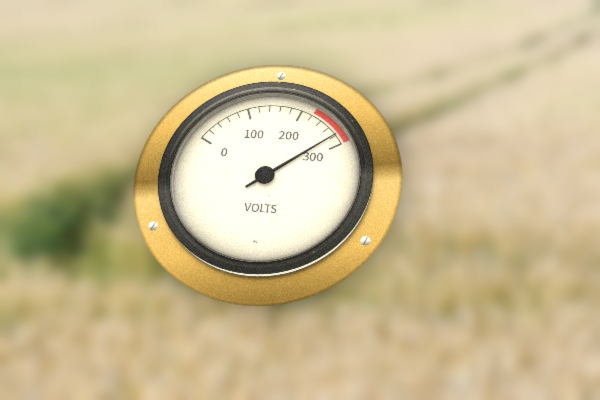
280 V
